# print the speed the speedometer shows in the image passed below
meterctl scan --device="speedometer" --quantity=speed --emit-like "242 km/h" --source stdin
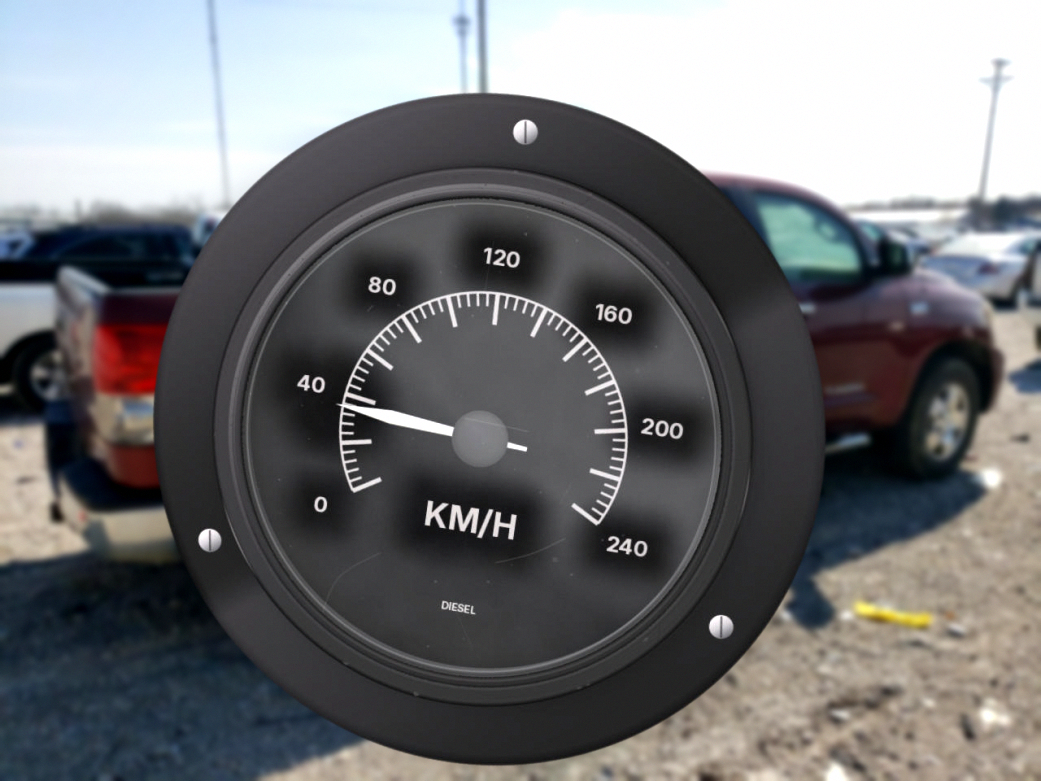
36 km/h
